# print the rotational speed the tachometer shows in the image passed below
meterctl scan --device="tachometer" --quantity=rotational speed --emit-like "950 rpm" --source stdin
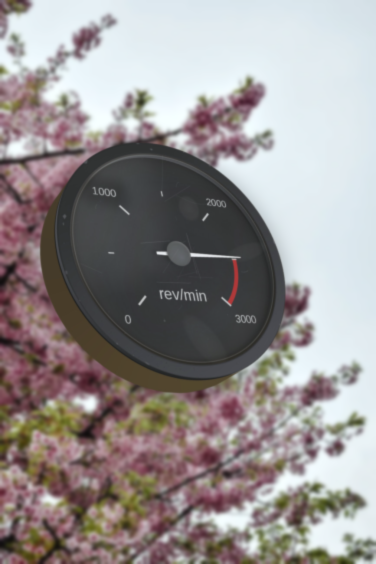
2500 rpm
